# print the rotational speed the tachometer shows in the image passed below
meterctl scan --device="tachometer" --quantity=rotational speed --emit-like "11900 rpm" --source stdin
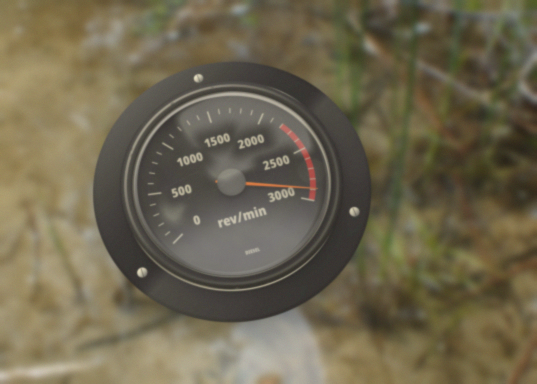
2900 rpm
